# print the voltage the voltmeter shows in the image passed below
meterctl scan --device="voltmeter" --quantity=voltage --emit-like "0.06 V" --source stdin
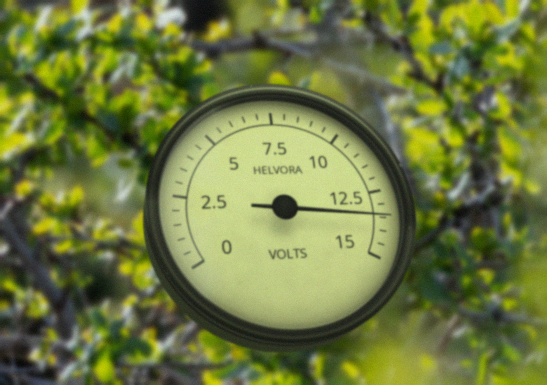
13.5 V
